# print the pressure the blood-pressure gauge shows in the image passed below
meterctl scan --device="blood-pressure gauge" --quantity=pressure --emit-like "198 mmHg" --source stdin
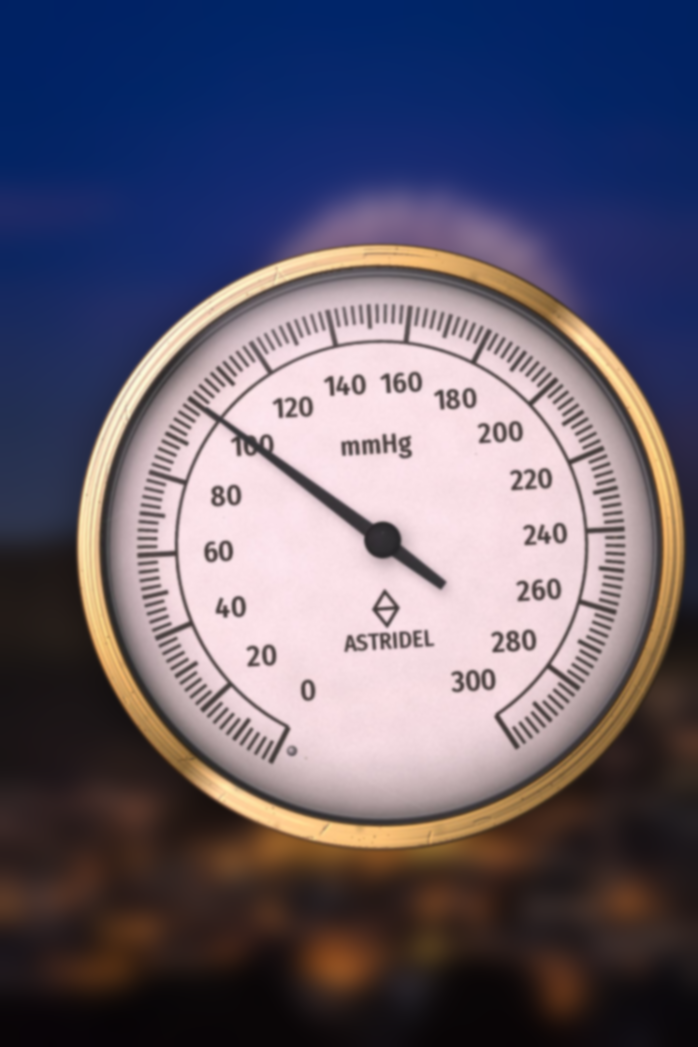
100 mmHg
